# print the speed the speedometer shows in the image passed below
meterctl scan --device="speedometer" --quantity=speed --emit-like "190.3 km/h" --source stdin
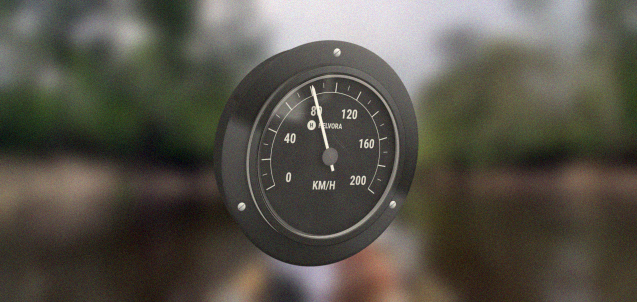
80 km/h
